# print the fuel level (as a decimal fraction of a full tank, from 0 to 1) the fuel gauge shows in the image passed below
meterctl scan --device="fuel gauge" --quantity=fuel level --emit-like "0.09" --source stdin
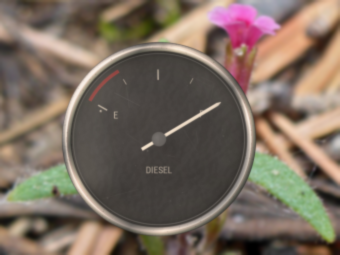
1
